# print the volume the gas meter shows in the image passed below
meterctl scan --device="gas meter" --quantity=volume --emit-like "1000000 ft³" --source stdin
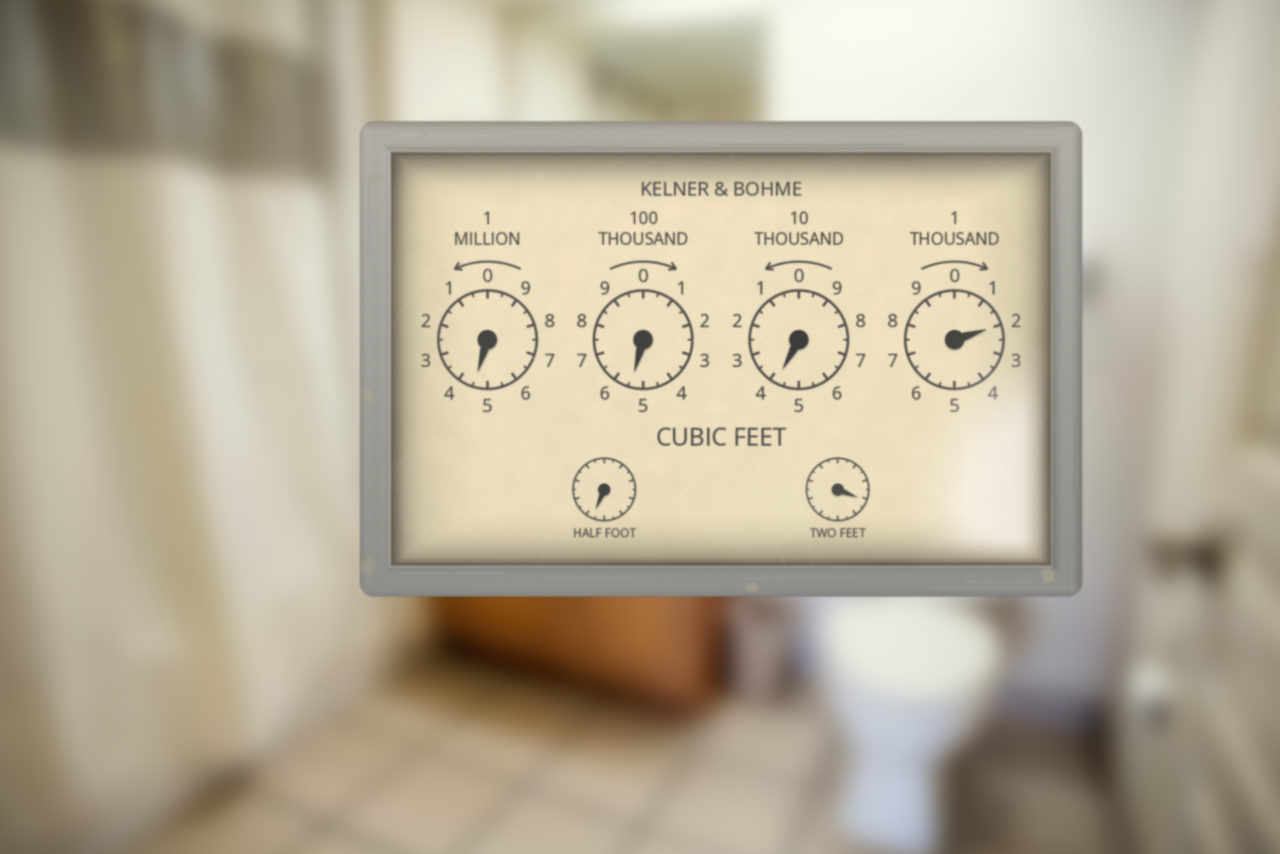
454200 ft³
